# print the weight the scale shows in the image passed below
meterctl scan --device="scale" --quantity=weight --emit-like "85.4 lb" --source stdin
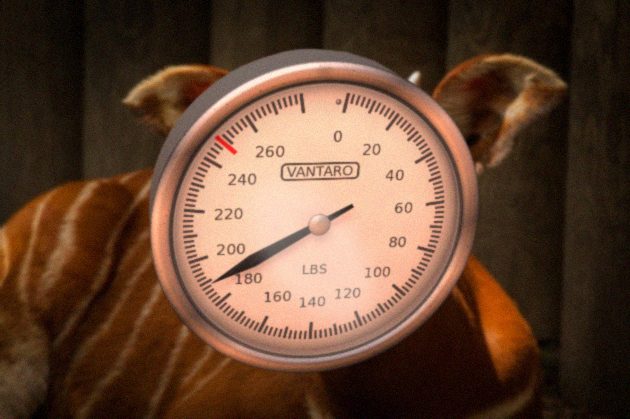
190 lb
